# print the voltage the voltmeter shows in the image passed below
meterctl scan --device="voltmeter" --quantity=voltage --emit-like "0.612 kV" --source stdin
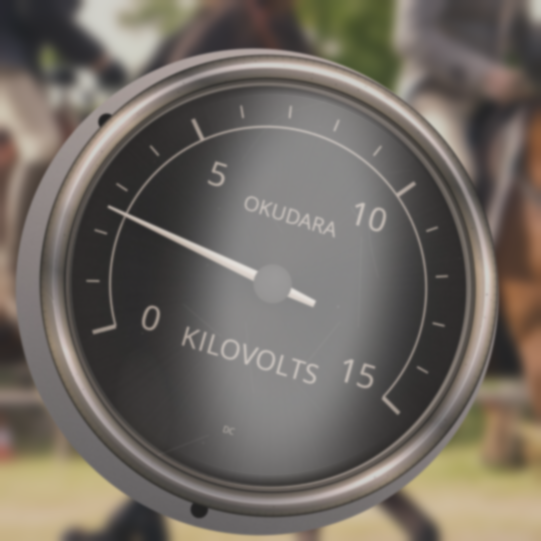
2.5 kV
